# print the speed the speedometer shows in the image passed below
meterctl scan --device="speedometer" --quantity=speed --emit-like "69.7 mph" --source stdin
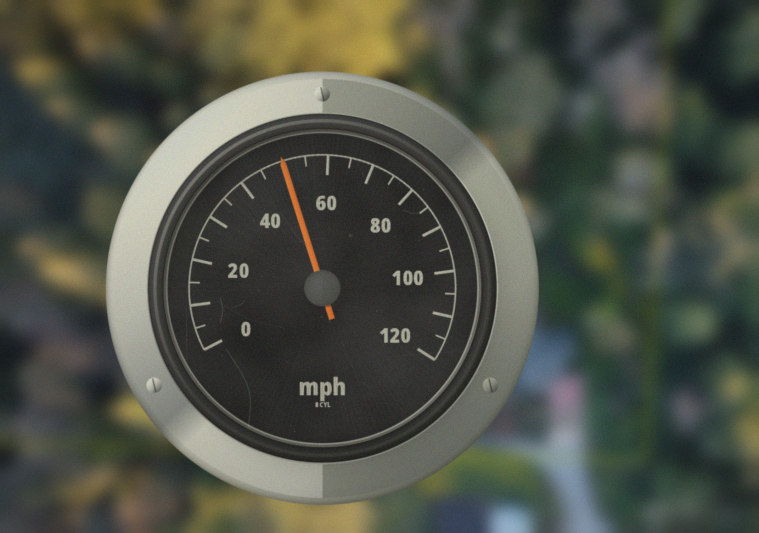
50 mph
